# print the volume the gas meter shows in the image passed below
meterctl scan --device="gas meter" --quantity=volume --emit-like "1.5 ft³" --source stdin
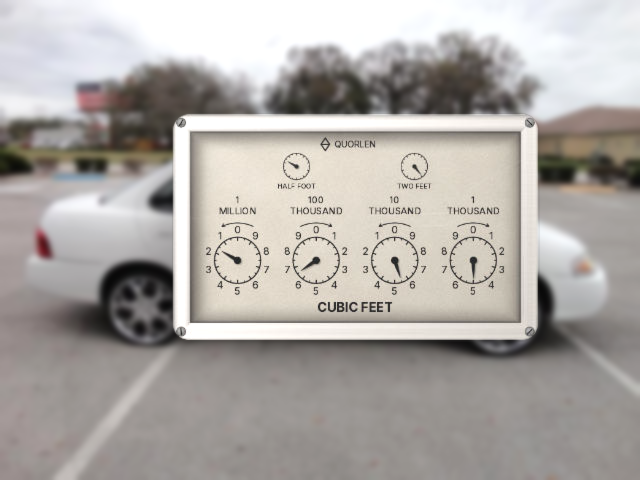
165500 ft³
